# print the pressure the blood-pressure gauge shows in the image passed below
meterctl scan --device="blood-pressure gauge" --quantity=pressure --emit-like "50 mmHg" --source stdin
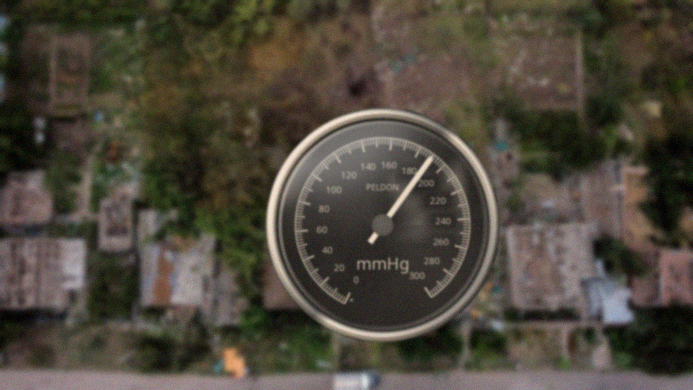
190 mmHg
